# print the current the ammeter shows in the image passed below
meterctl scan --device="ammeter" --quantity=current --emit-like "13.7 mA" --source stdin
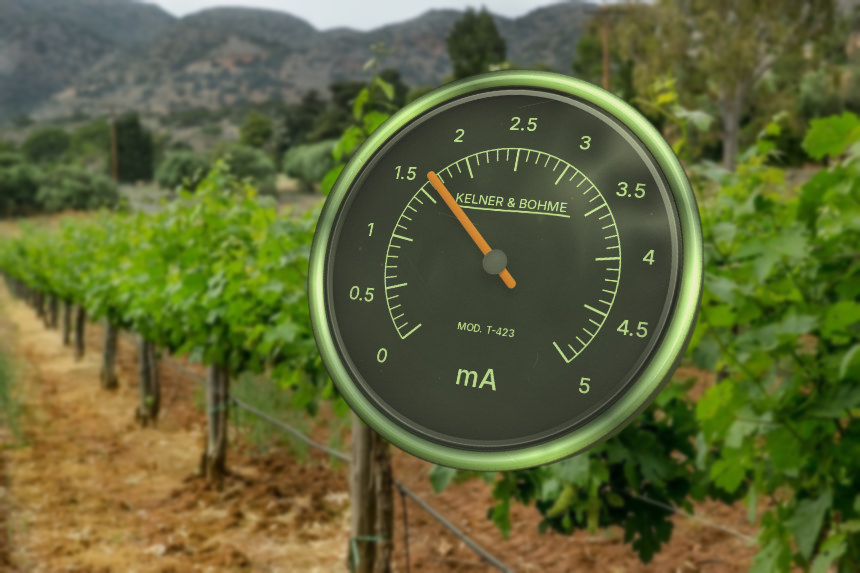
1.65 mA
